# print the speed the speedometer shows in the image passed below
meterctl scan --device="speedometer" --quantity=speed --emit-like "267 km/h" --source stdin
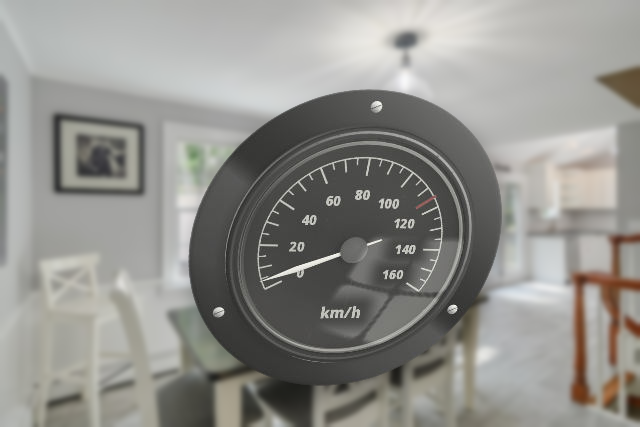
5 km/h
